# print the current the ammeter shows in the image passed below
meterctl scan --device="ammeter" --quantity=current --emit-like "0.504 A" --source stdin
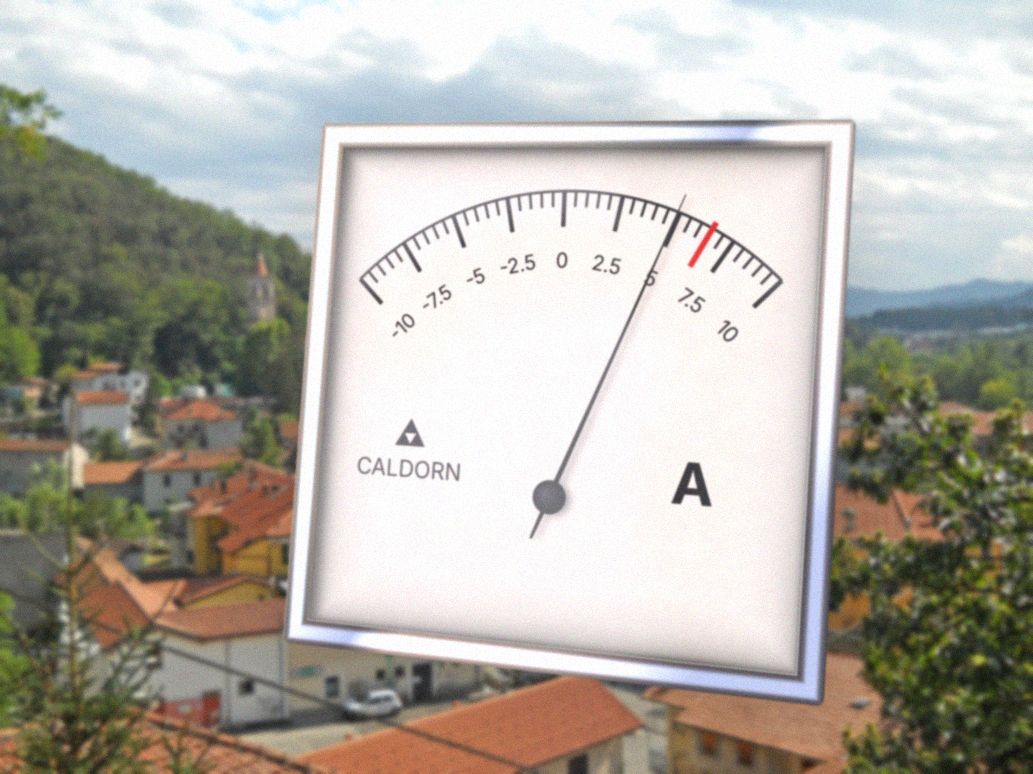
5 A
